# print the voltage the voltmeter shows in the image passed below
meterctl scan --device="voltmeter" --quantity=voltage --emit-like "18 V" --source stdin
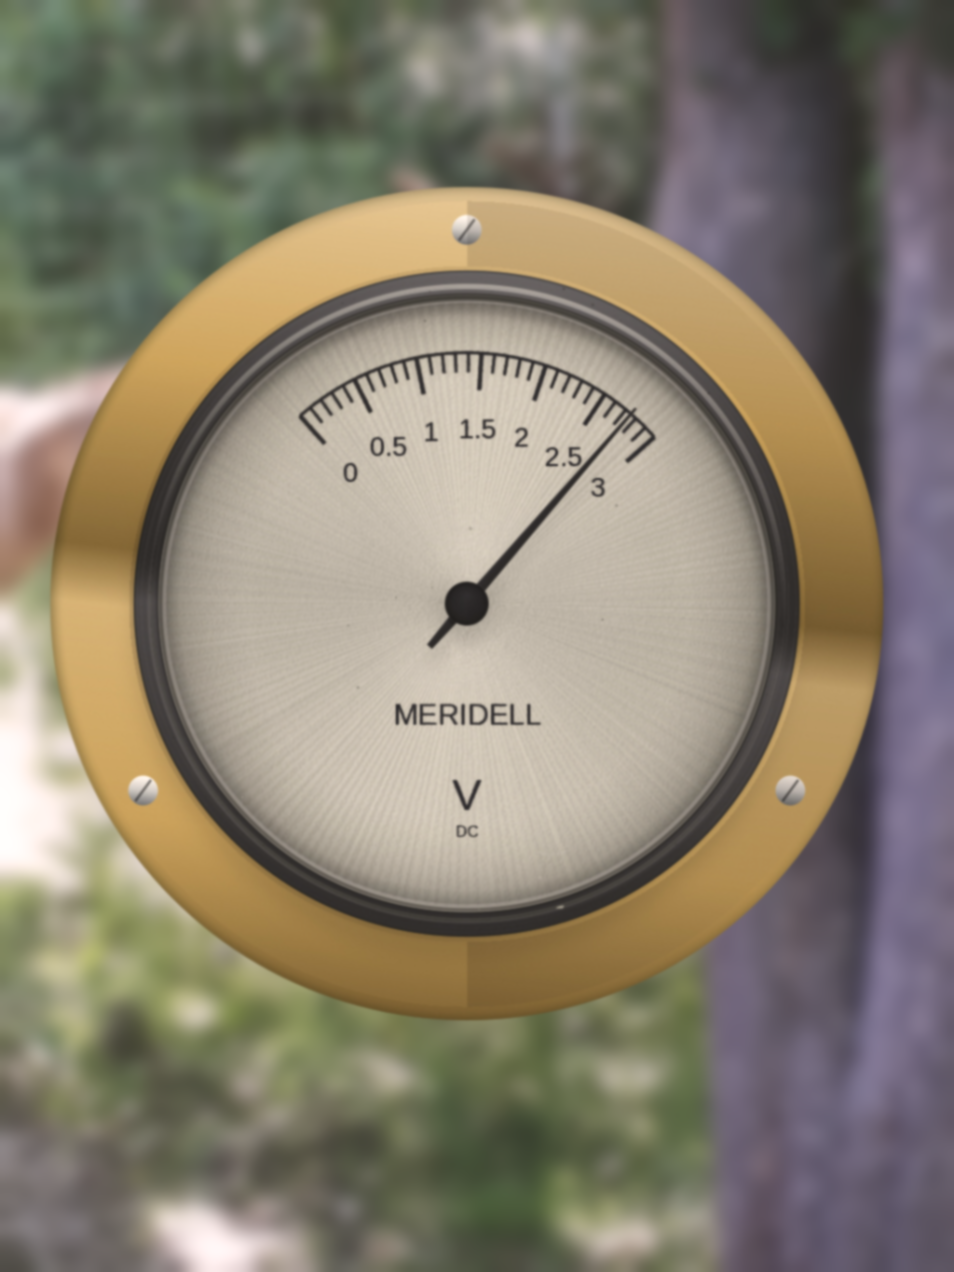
2.75 V
